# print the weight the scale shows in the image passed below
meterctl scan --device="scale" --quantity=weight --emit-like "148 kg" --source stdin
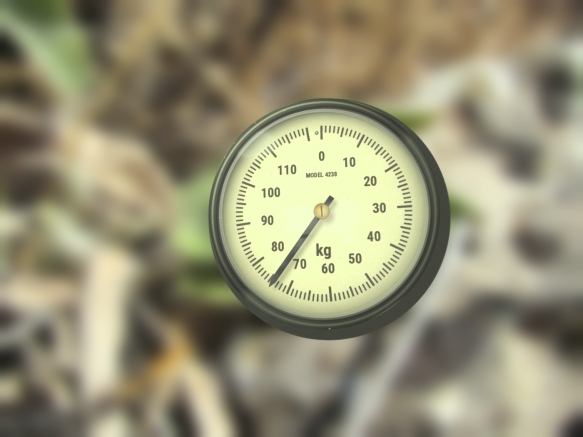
74 kg
